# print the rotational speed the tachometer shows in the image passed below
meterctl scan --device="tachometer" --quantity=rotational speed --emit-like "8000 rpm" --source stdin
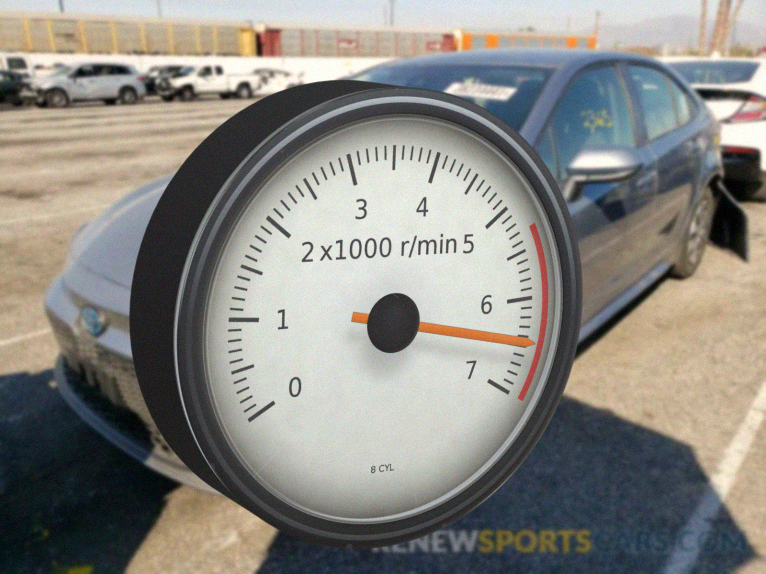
6450 rpm
